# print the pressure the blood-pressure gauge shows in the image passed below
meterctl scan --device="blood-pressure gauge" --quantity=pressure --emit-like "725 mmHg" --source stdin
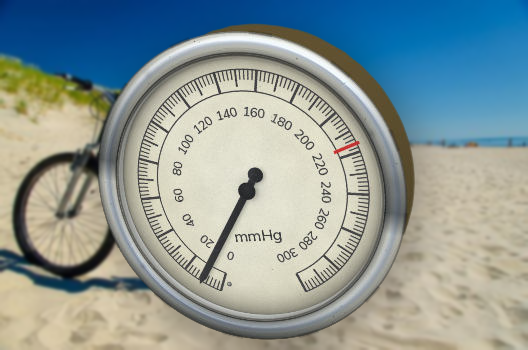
10 mmHg
